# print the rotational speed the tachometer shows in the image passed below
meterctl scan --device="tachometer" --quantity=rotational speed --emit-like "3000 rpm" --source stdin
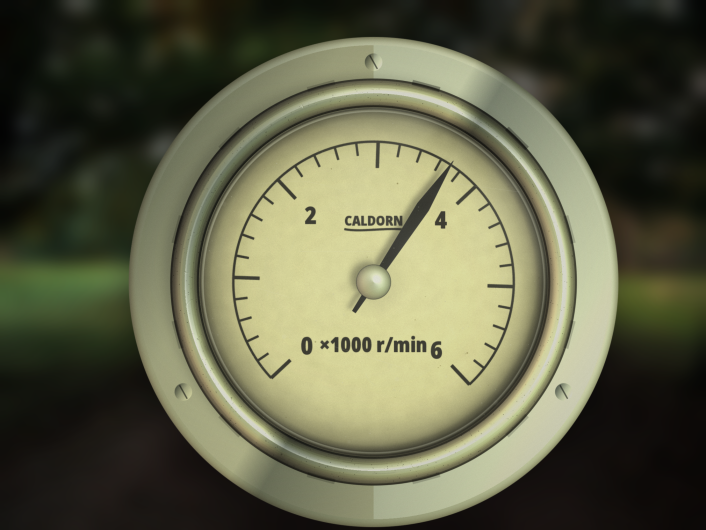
3700 rpm
